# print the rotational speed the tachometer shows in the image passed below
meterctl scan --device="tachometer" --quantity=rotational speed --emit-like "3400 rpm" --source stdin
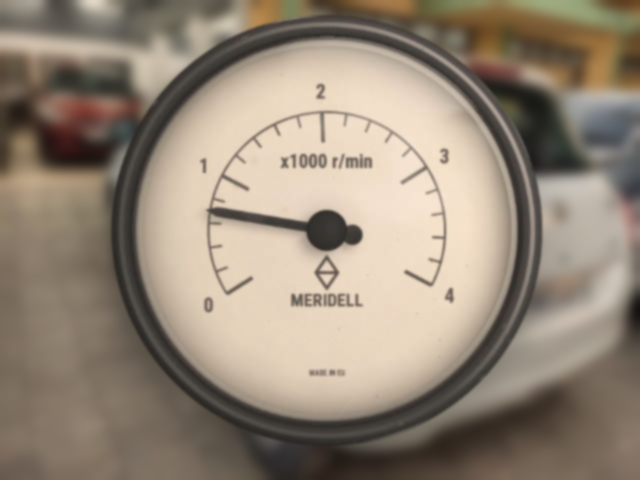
700 rpm
